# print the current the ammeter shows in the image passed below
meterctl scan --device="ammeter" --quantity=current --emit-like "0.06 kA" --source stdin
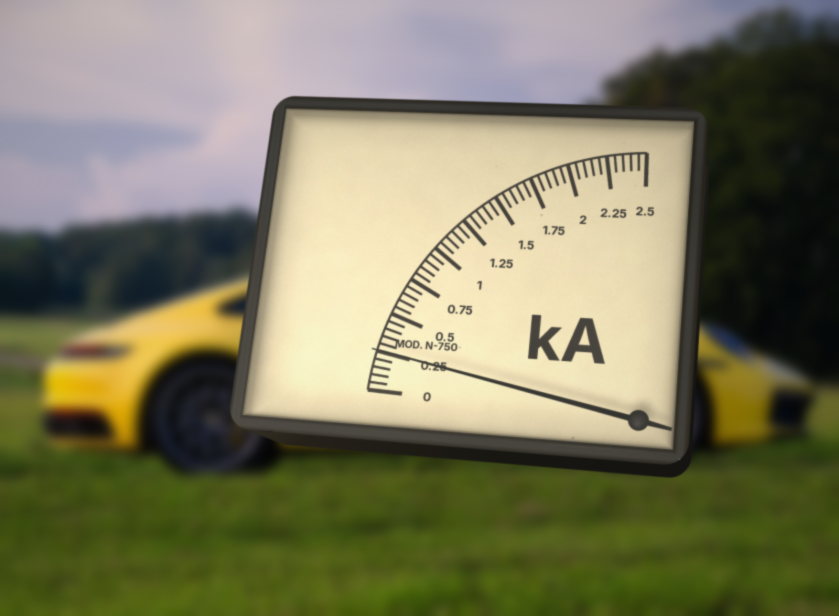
0.25 kA
